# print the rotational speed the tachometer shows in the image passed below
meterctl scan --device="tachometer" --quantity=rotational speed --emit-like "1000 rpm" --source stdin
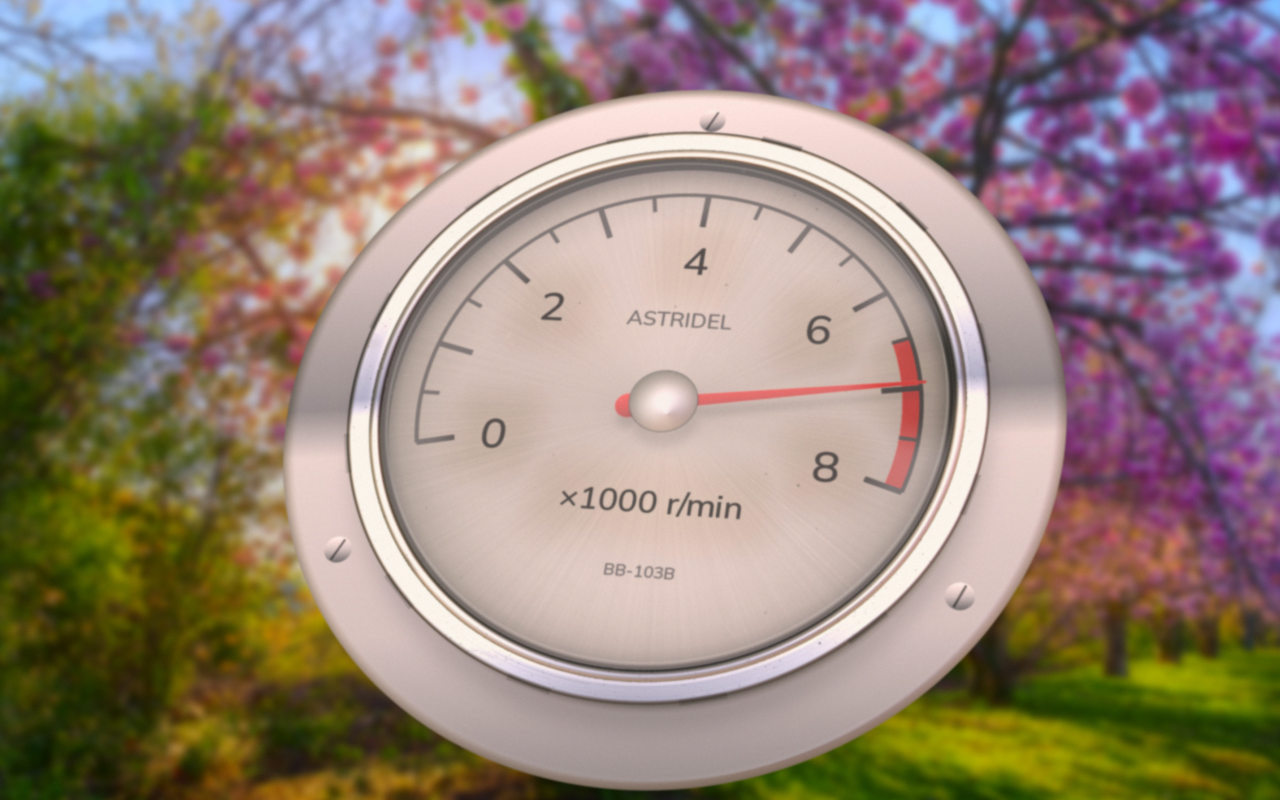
7000 rpm
